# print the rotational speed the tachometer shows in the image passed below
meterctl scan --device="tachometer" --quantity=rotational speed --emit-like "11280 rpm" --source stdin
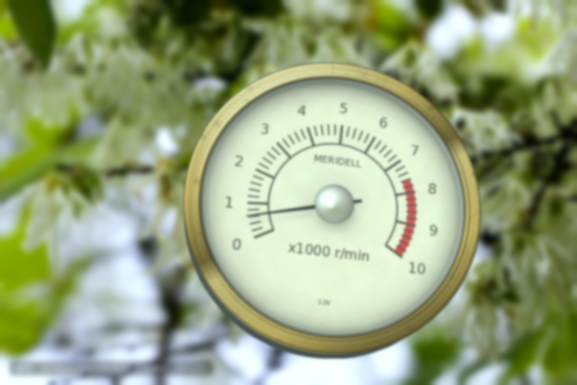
600 rpm
